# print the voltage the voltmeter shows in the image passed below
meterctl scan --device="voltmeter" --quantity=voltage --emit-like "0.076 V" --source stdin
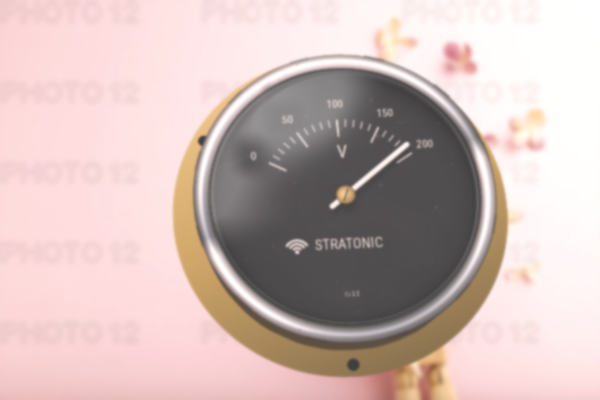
190 V
